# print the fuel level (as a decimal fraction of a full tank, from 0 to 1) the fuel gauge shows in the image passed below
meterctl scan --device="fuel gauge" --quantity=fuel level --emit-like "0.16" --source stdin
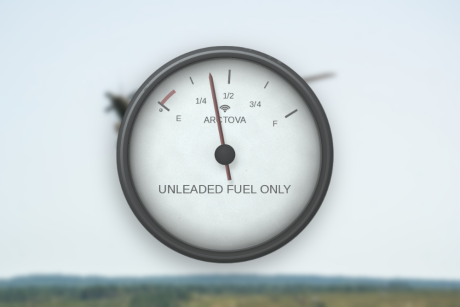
0.375
